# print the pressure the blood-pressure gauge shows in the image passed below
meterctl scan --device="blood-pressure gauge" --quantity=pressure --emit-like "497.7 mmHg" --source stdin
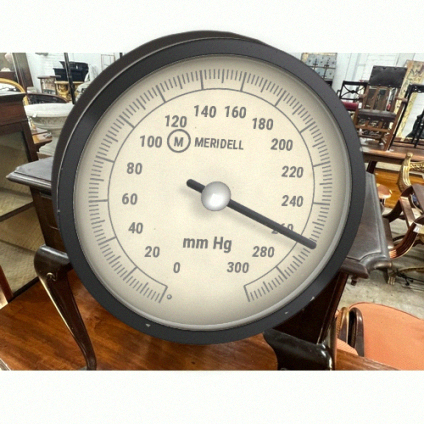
260 mmHg
